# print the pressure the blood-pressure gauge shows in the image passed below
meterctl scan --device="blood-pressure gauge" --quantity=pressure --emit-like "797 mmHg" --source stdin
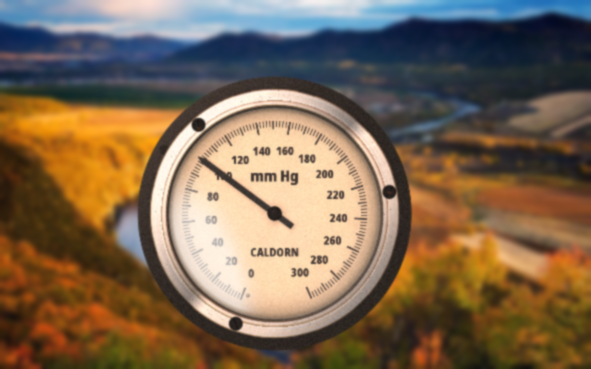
100 mmHg
